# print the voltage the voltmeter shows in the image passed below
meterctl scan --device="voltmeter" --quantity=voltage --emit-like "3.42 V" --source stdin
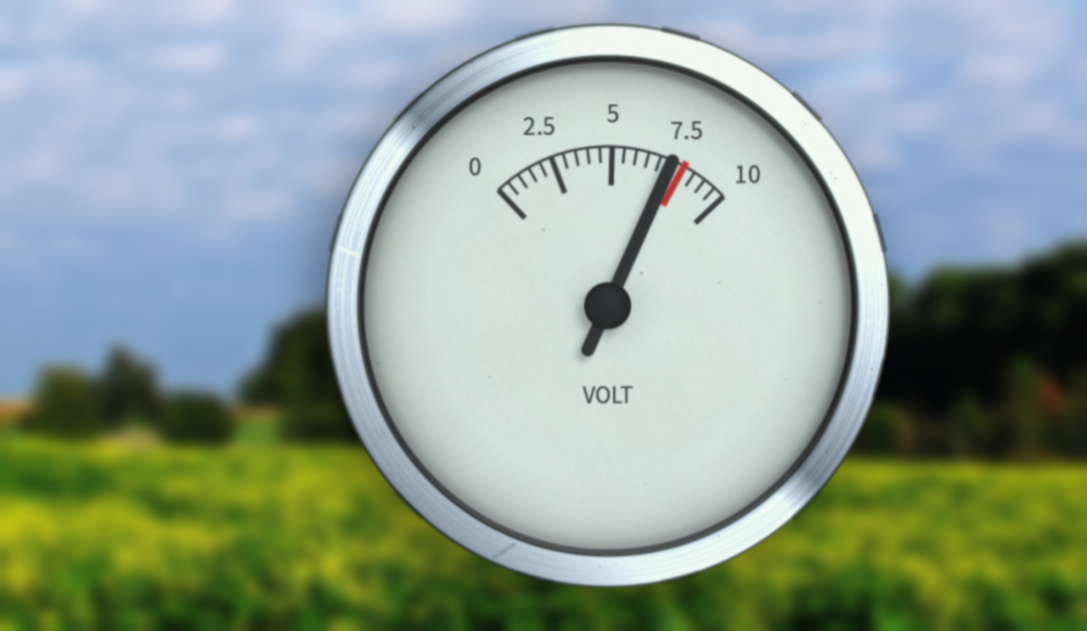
7.5 V
